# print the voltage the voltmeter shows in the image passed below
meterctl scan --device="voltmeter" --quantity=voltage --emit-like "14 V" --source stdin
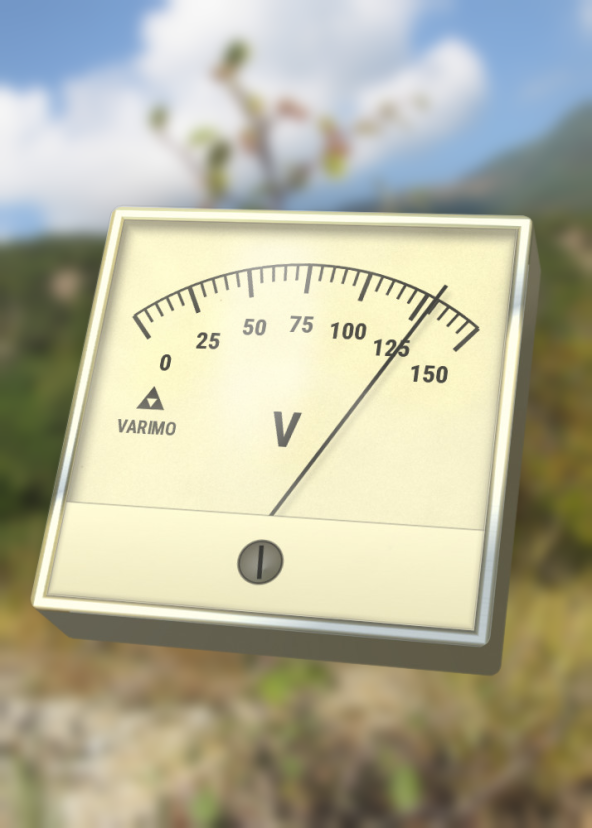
130 V
